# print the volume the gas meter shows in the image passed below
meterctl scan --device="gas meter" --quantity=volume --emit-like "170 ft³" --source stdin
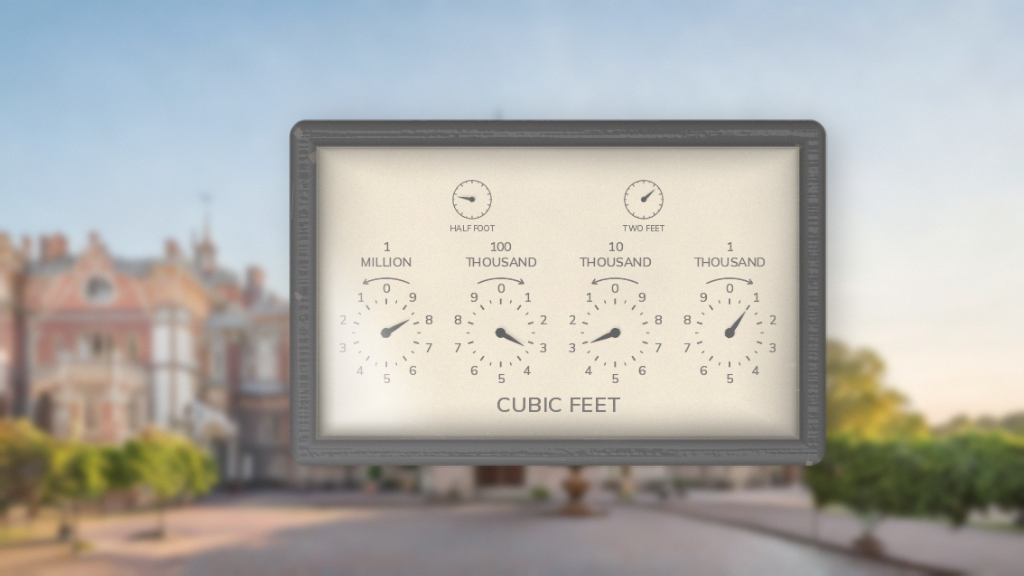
833100 ft³
